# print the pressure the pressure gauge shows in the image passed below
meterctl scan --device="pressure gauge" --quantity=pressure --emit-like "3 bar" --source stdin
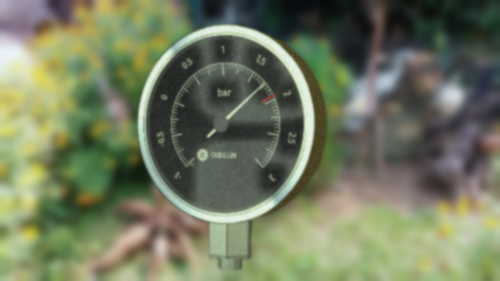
1.75 bar
